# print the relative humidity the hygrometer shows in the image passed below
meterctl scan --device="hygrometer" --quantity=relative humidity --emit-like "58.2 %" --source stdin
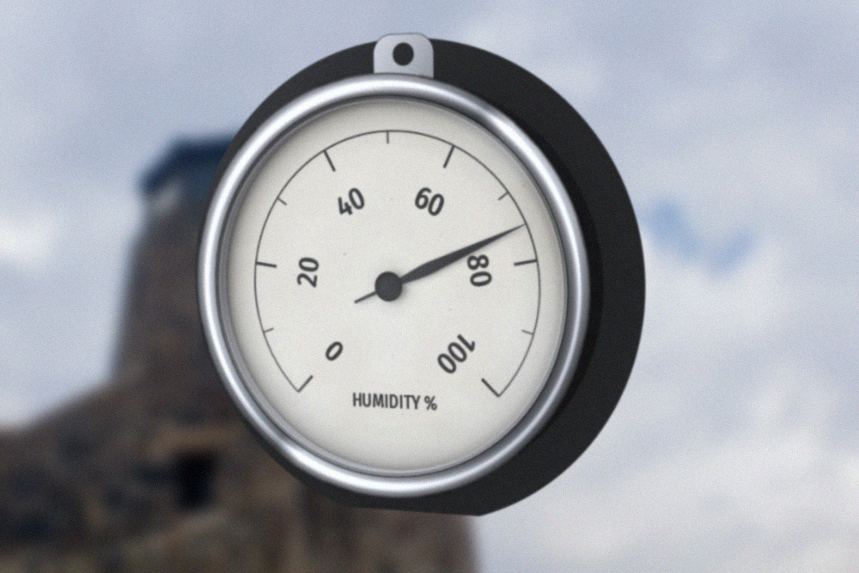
75 %
